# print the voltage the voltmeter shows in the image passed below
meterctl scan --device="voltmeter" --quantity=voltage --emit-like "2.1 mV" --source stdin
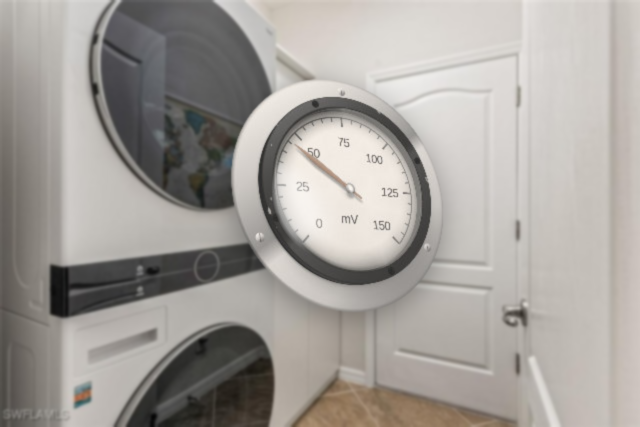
45 mV
